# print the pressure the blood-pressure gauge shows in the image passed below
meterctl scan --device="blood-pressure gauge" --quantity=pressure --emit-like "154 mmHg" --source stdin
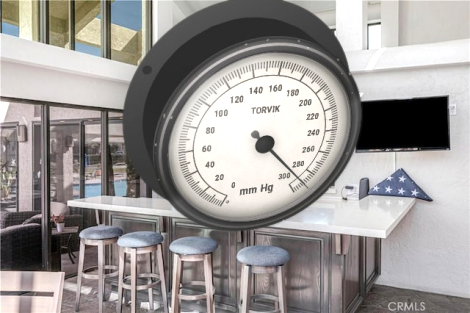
290 mmHg
